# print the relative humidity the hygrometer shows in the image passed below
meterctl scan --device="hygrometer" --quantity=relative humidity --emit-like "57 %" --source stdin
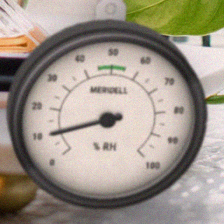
10 %
